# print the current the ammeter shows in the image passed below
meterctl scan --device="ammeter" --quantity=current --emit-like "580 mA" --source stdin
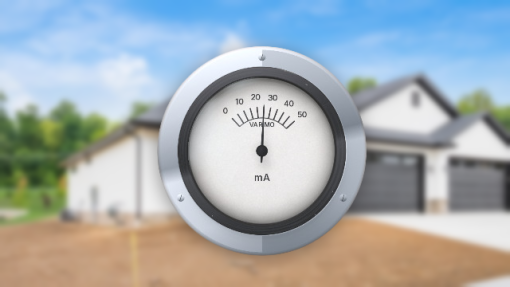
25 mA
